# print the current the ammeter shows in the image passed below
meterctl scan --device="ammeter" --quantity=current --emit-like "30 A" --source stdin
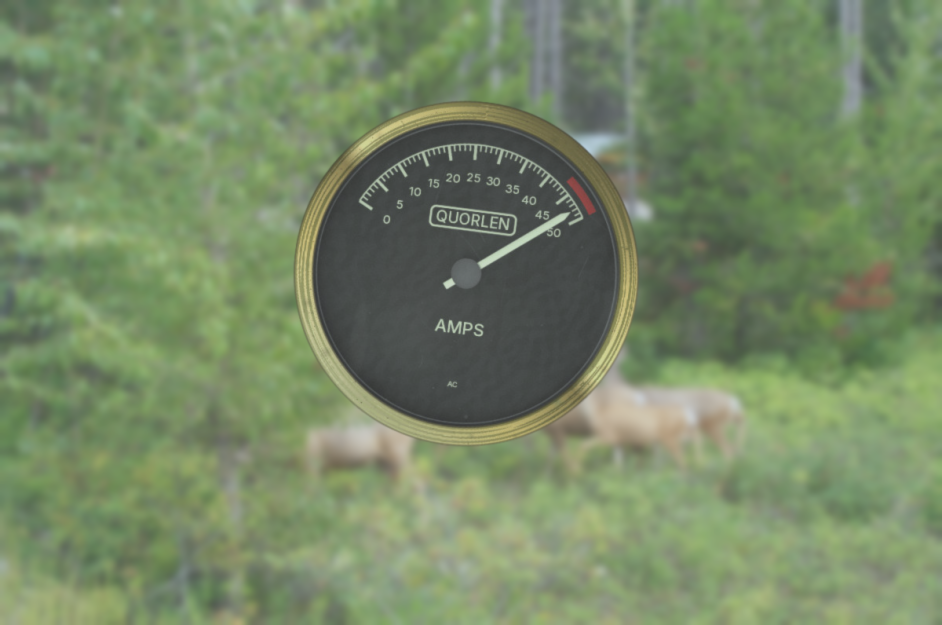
48 A
